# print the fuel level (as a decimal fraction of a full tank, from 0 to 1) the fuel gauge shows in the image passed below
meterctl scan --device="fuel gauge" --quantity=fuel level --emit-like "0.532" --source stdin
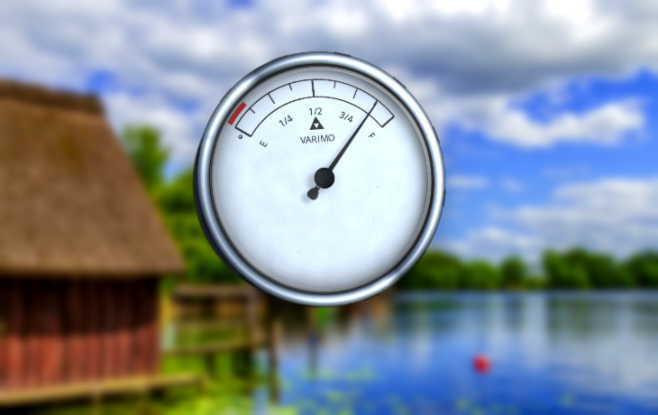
0.875
